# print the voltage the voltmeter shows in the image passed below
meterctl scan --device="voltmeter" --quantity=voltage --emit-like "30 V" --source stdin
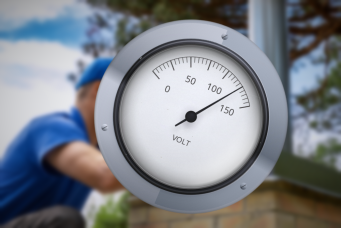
125 V
